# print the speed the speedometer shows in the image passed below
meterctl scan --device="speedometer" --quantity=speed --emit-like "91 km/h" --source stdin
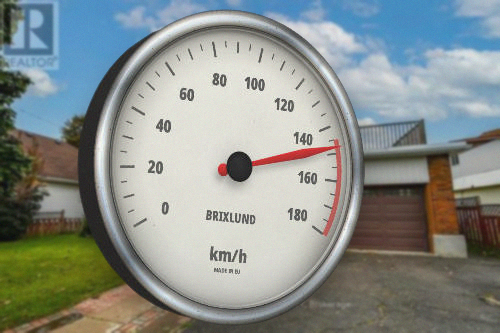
147.5 km/h
